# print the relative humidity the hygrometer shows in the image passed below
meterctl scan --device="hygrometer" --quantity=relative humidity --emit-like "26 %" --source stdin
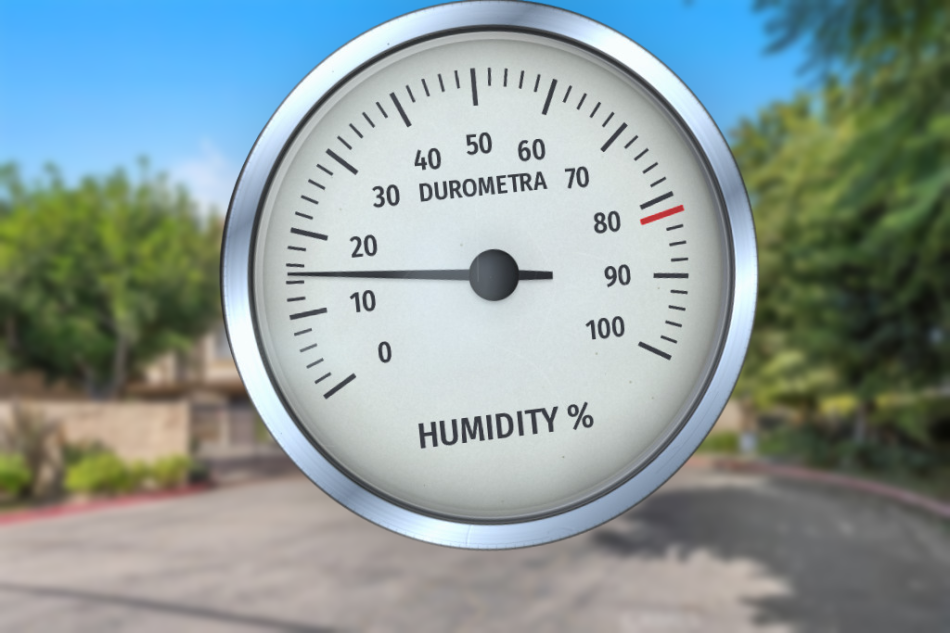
15 %
